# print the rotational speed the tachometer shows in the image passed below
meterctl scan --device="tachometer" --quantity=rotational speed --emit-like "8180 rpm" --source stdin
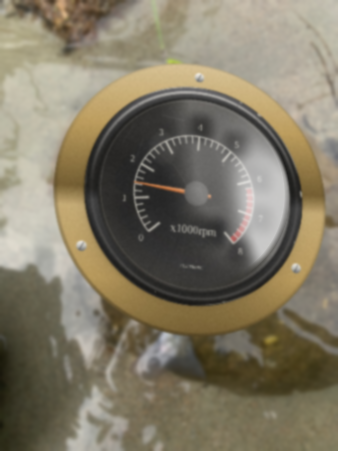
1400 rpm
